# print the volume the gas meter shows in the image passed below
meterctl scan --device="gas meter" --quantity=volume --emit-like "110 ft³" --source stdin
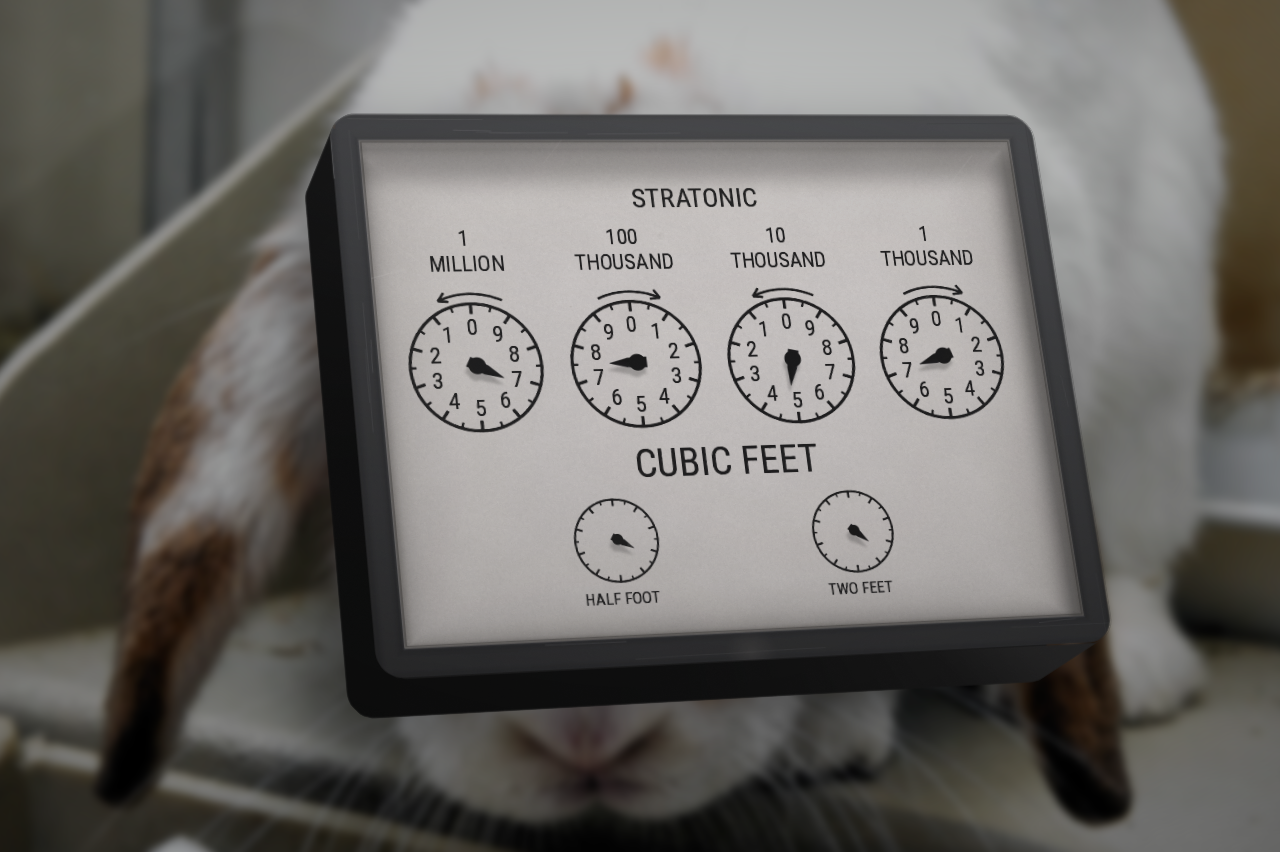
674700 ft³
